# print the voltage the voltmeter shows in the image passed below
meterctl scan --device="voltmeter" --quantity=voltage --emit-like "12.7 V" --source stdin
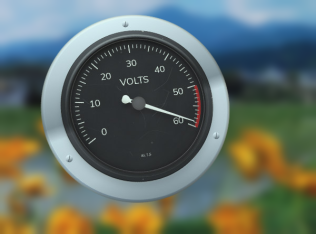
59 V
